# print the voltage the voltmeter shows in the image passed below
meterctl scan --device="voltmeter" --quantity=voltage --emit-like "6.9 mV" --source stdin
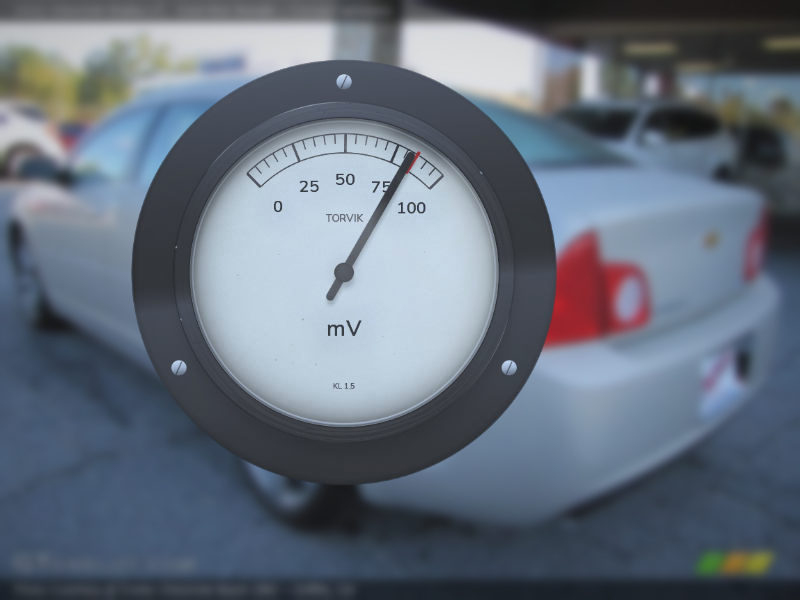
82.5 mV
